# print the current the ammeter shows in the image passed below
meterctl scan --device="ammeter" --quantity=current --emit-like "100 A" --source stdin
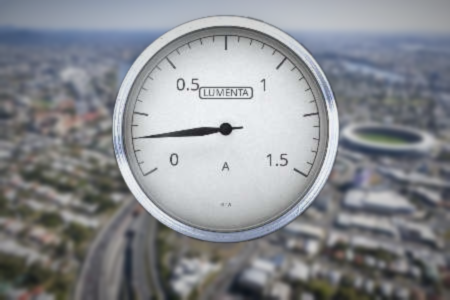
0.15 A
